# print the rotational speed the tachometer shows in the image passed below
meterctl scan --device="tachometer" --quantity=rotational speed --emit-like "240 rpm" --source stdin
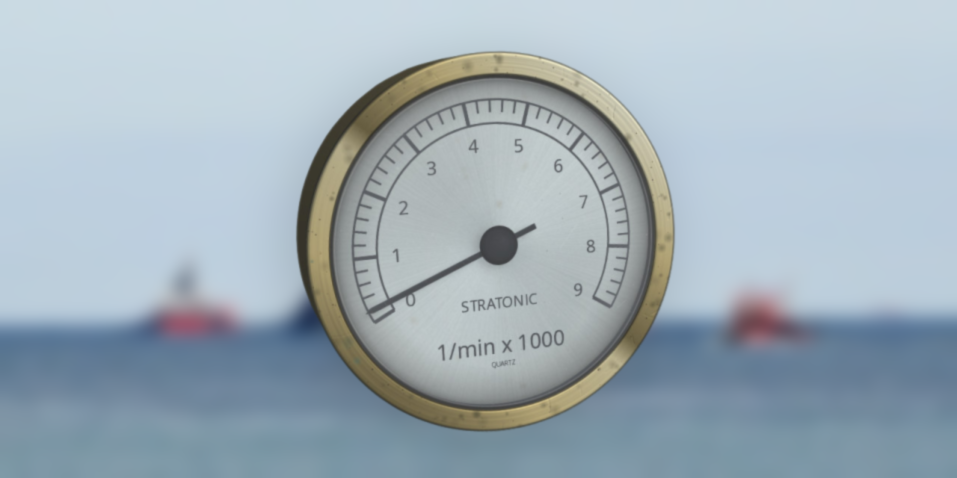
200 rpm
